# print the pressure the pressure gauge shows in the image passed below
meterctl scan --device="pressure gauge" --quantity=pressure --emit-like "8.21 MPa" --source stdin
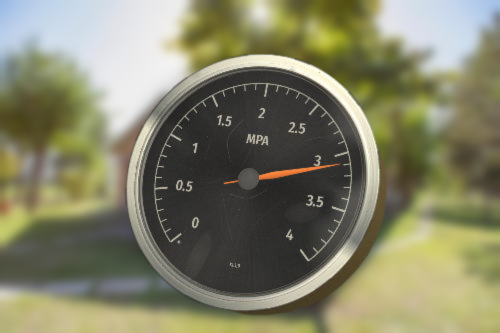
3.1 MPa
